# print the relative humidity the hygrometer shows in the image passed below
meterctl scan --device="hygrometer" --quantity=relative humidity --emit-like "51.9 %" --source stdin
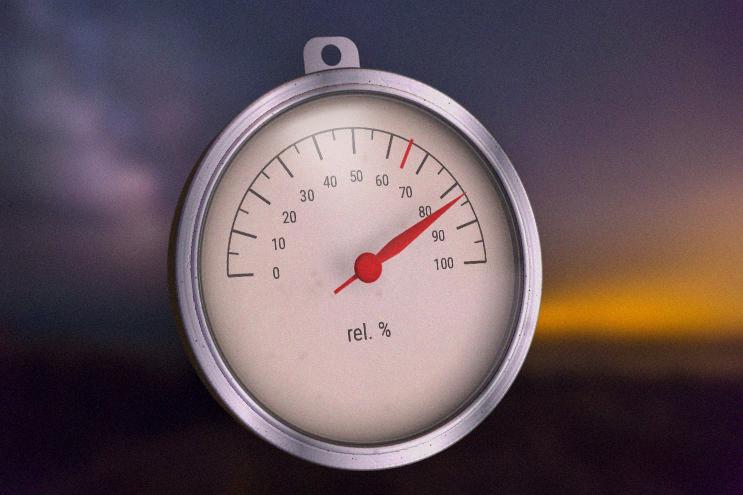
82.5 %
